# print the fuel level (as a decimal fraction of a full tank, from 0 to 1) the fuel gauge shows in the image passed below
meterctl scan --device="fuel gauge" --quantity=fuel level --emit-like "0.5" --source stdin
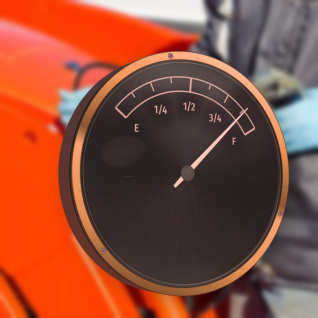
0.875
